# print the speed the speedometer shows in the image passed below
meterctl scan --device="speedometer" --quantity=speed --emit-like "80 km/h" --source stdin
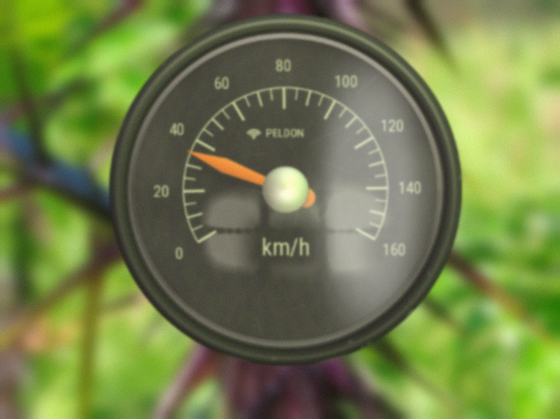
35 km/h
